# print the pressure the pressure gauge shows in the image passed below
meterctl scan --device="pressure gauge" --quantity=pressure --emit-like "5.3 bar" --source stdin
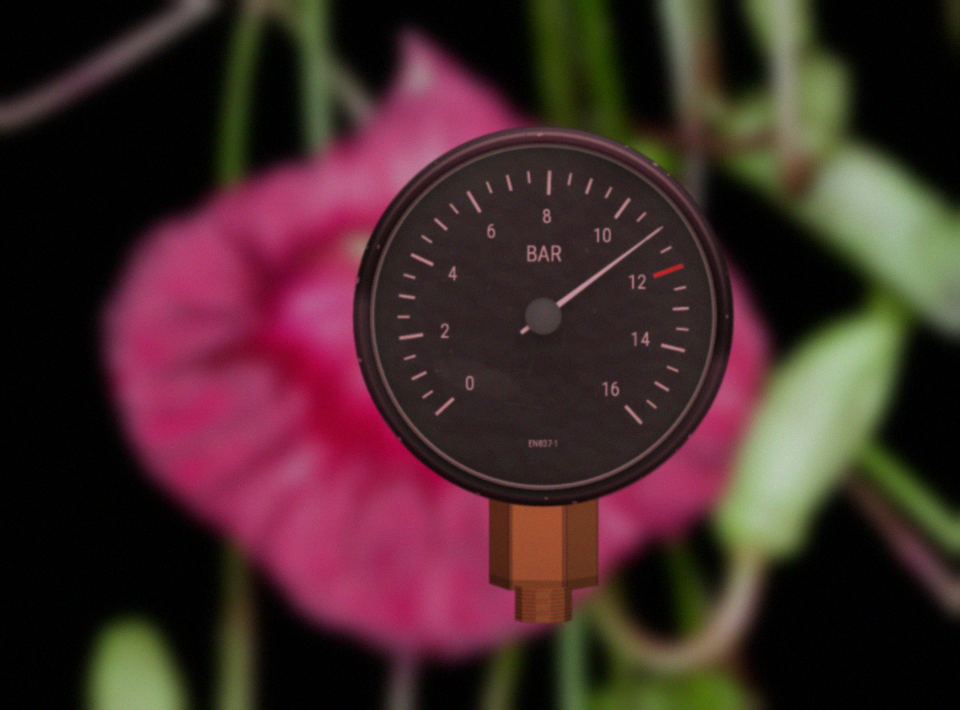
11 bar
